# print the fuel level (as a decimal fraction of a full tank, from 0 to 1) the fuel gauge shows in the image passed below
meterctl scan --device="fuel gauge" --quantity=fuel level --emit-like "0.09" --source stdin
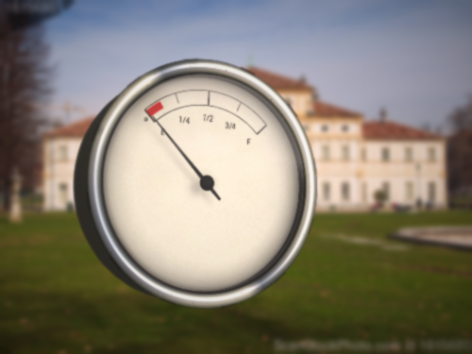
0
